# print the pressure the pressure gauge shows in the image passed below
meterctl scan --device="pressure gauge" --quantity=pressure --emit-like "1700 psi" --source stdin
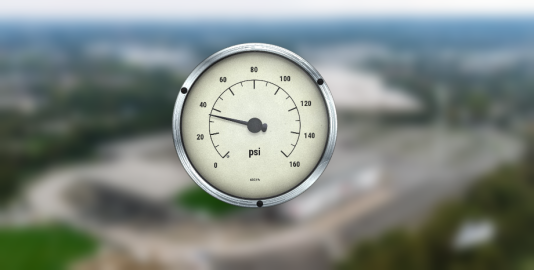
35 psi
